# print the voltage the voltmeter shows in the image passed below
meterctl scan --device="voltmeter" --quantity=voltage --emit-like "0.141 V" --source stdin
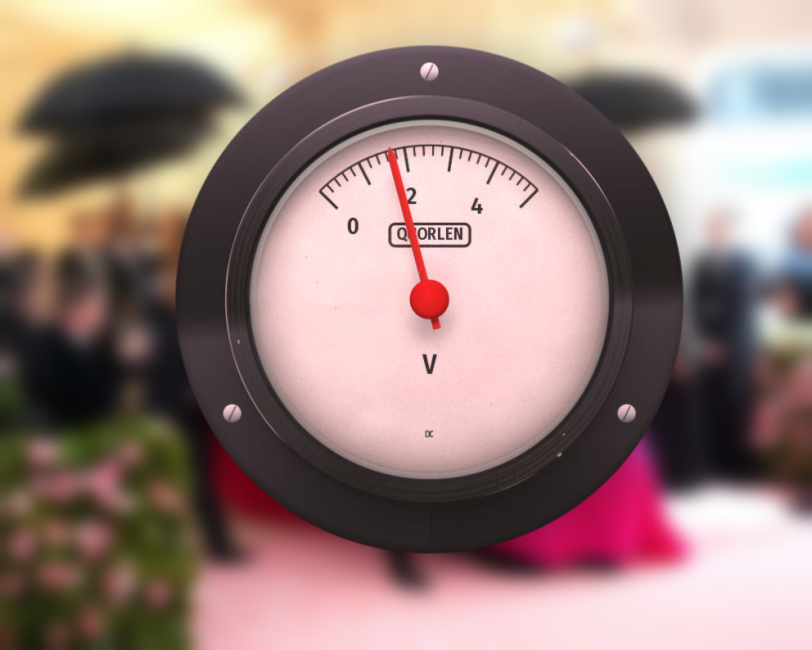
1.7 V
